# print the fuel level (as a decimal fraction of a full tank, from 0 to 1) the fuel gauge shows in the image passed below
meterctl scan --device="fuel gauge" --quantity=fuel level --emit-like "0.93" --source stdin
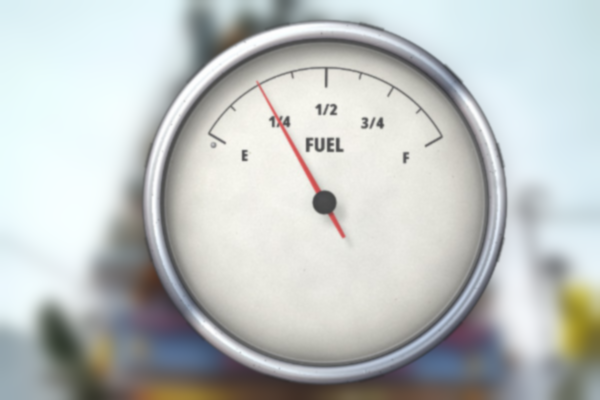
0.25
